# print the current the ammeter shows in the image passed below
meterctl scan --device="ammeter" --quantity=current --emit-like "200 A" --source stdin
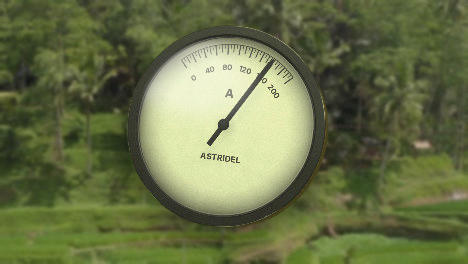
160 A
